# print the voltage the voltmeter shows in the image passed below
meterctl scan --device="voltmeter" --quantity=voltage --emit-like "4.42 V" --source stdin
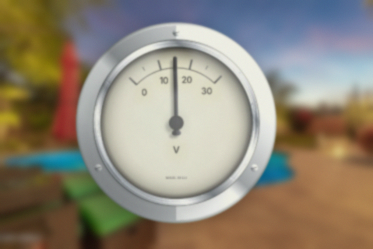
15 V
